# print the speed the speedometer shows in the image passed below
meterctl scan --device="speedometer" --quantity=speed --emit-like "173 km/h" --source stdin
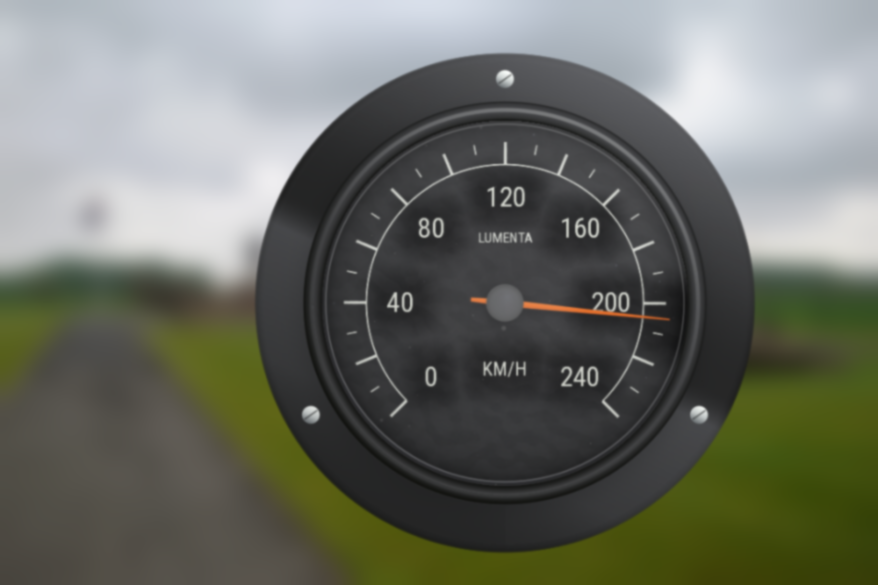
205 km/h
